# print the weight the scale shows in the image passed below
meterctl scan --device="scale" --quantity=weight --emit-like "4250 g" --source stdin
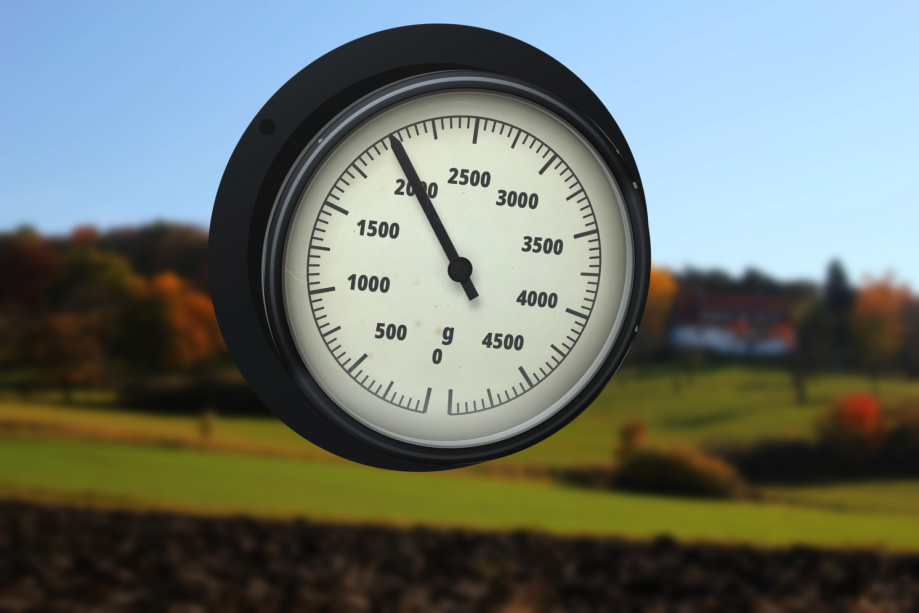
2000 g
